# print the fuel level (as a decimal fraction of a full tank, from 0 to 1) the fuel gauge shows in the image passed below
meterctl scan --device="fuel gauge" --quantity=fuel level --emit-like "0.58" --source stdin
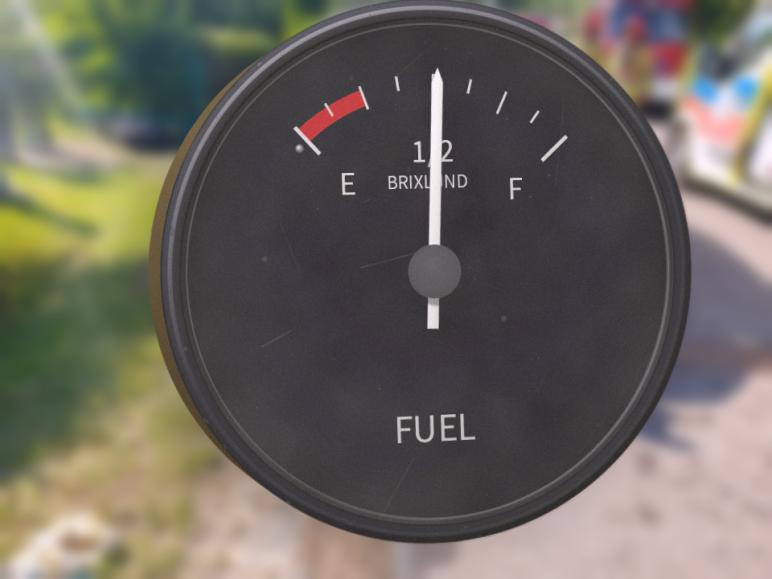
0.5
